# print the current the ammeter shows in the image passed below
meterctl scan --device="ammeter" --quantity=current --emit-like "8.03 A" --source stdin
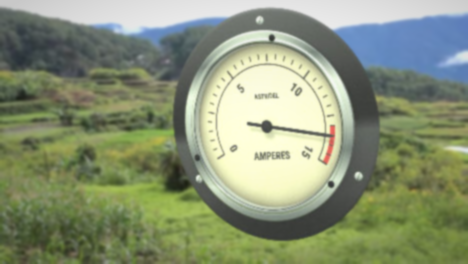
13.5 A
